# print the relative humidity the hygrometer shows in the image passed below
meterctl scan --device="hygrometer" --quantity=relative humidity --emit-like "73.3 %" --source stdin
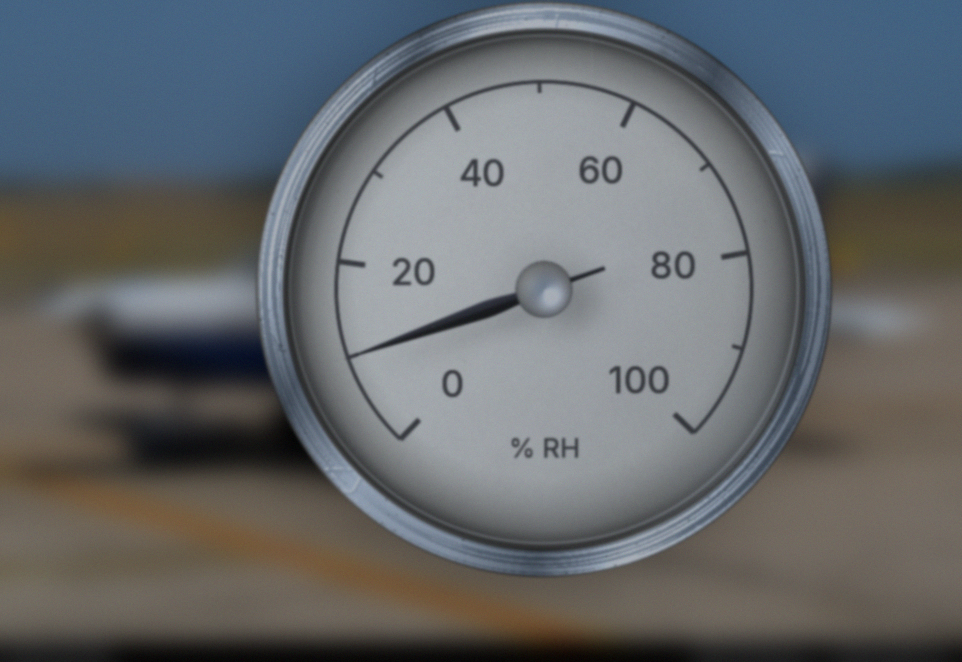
10 %
